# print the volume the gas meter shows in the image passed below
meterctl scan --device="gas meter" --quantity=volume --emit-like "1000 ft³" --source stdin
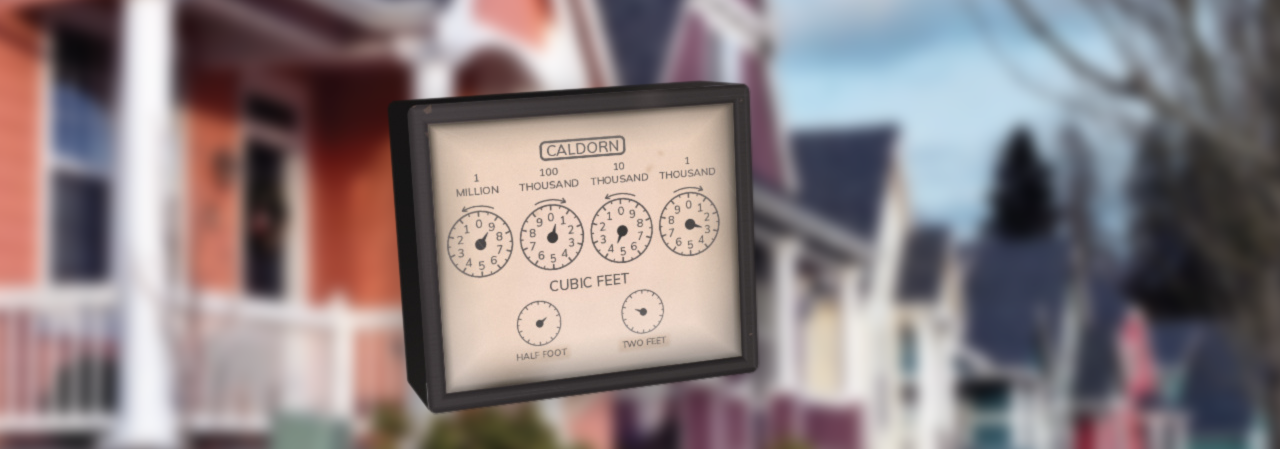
904300 ft³
